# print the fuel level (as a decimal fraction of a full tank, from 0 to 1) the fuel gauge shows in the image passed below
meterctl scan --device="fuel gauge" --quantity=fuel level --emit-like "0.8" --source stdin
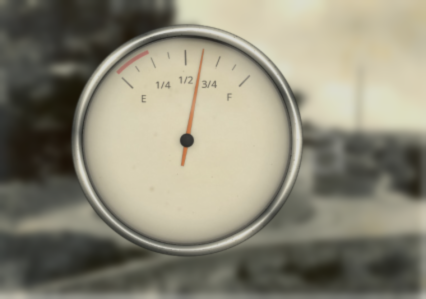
0.625
